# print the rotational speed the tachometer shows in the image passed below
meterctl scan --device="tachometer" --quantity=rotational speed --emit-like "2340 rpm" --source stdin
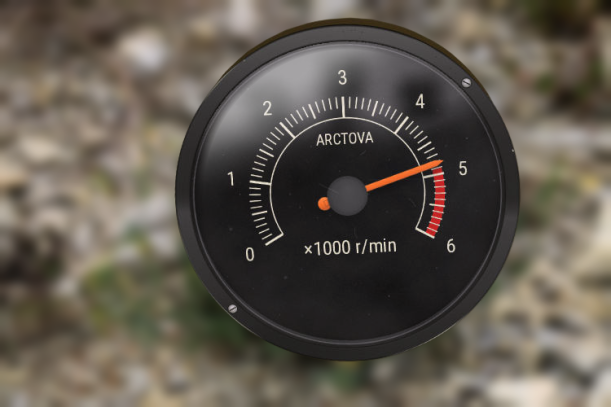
4800 rpm
